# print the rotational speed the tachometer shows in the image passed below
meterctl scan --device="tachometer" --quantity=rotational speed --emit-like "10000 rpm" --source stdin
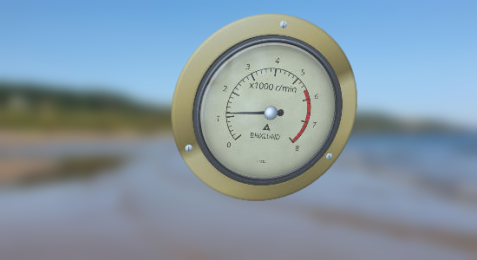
1200 rpm
